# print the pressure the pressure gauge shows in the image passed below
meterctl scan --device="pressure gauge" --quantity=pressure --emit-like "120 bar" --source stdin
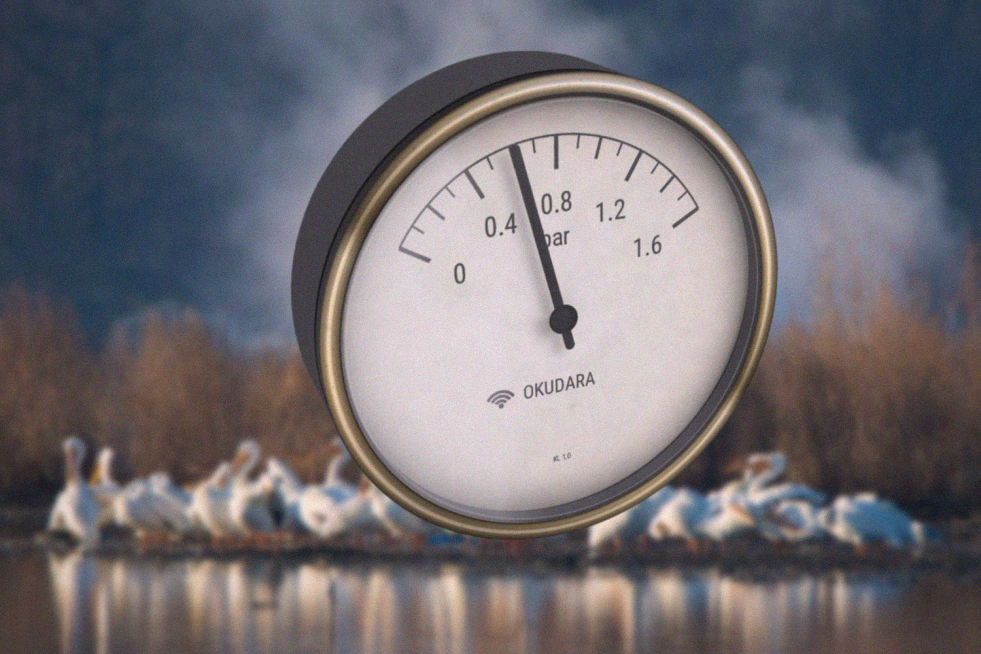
0.6 bar
